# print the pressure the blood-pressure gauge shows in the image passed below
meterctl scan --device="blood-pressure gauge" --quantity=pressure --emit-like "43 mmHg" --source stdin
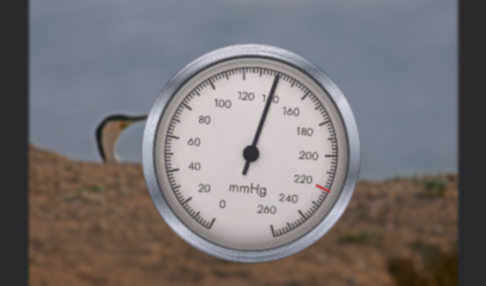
140 mmHg
